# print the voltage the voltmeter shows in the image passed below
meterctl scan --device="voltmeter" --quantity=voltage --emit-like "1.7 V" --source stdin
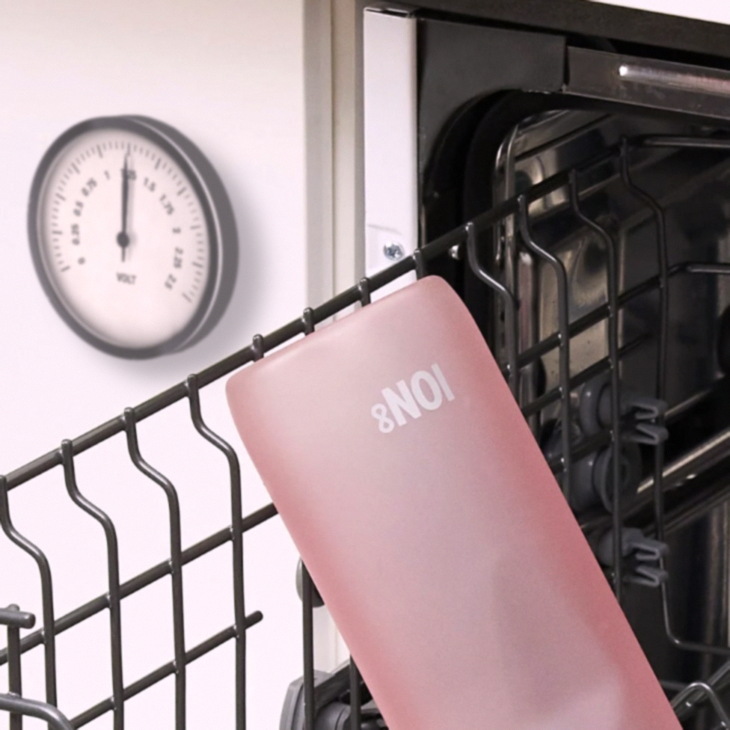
1.25 V
